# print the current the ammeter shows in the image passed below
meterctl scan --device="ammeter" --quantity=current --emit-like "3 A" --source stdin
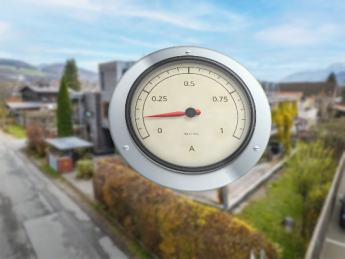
0.1 A
